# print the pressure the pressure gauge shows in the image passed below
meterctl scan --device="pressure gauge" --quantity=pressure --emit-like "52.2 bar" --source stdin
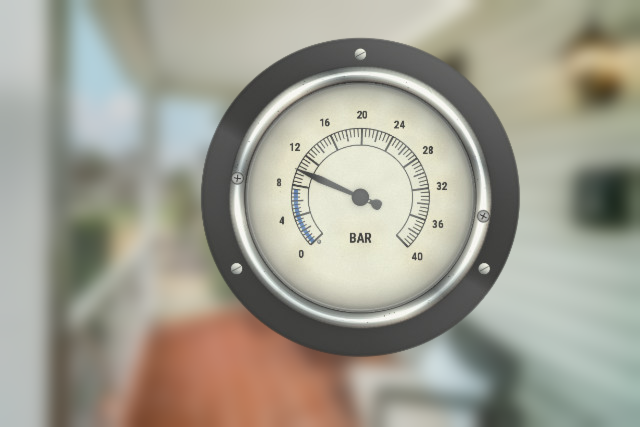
10 bar
